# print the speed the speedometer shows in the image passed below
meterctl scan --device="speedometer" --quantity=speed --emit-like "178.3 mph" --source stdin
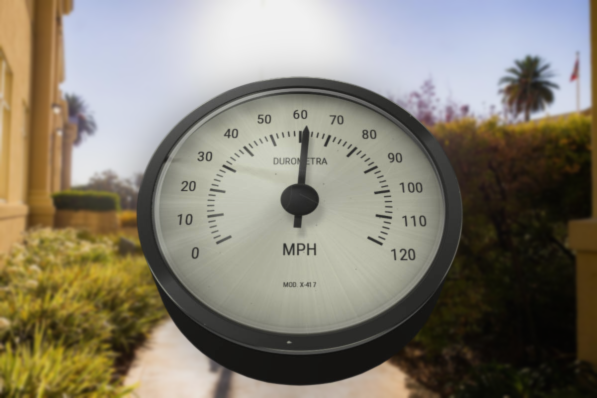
62 mph
